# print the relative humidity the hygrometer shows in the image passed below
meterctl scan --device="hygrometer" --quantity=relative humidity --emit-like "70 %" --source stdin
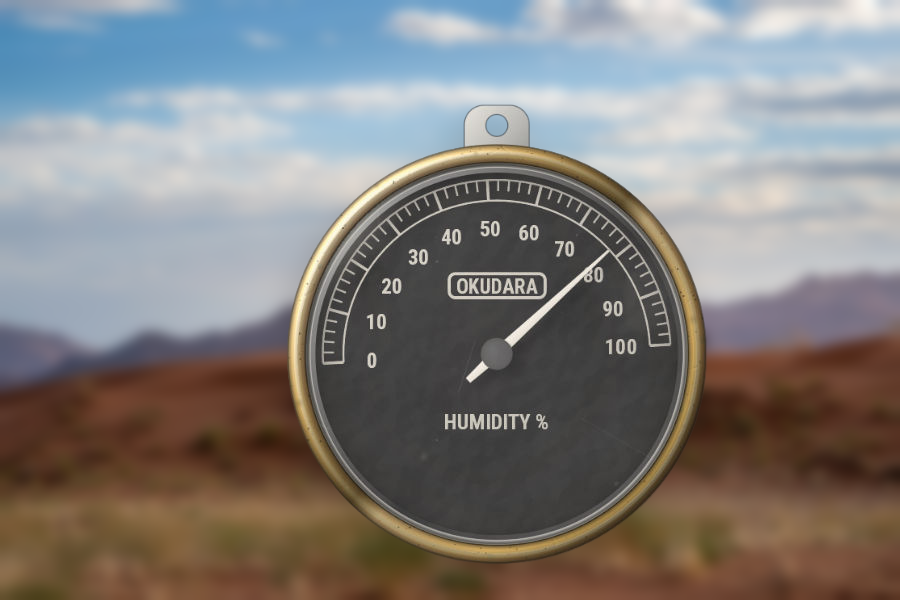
78 %
